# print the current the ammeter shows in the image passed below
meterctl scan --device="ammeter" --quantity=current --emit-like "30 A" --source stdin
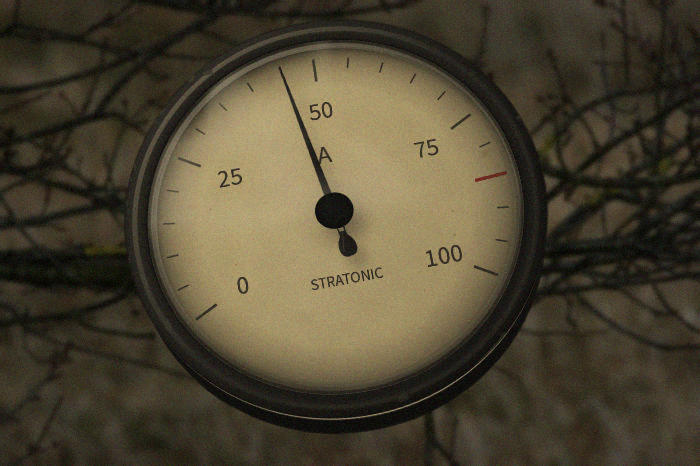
45 A
